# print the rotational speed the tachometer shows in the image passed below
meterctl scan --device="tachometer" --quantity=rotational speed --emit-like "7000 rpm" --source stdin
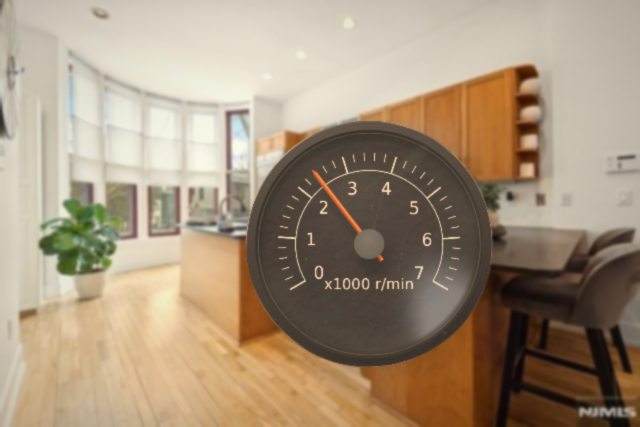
2400 rpm
